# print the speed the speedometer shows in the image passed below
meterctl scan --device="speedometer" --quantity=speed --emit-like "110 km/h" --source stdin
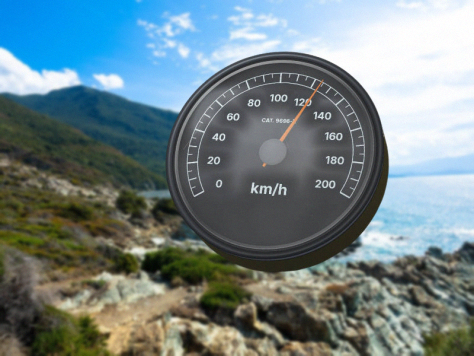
125 km/h
